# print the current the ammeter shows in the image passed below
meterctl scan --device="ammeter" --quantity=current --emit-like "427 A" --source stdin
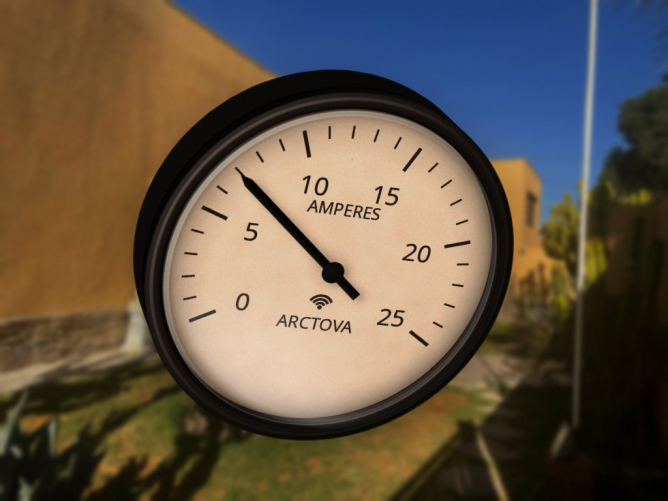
7 A
